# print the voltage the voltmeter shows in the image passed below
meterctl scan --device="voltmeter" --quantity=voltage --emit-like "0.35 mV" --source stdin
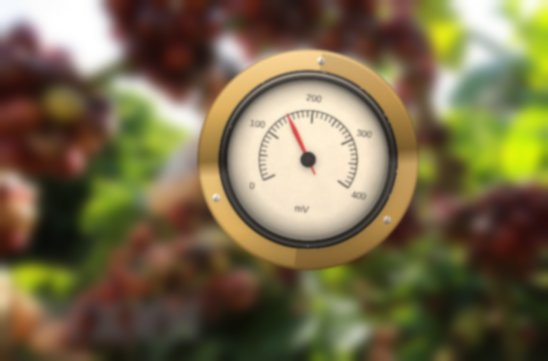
150 mV
